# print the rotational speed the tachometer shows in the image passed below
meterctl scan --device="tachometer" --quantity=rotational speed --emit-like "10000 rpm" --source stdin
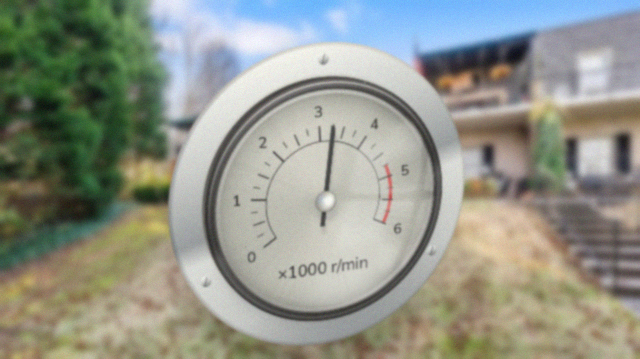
3250 rpm
